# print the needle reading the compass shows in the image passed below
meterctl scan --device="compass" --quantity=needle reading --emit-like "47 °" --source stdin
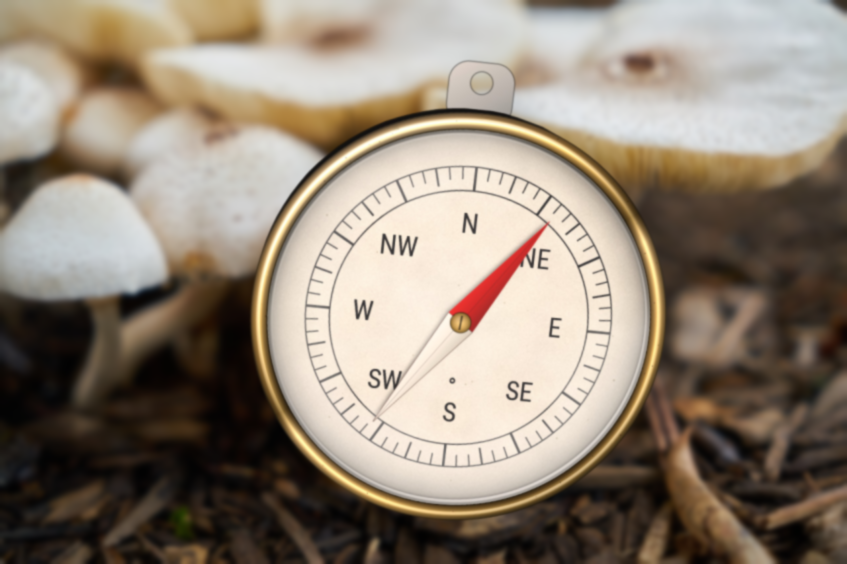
35 °
